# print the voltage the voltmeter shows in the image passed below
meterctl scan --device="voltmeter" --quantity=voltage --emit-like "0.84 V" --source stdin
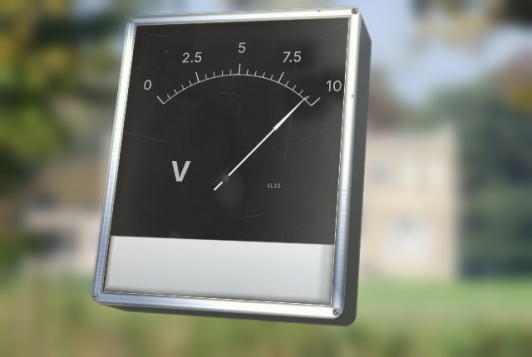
9.5 V
